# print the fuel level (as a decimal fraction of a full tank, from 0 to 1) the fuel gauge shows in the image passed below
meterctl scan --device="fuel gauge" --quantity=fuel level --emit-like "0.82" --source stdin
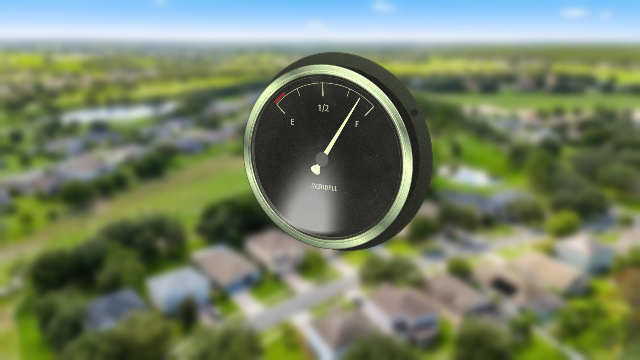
0.875
